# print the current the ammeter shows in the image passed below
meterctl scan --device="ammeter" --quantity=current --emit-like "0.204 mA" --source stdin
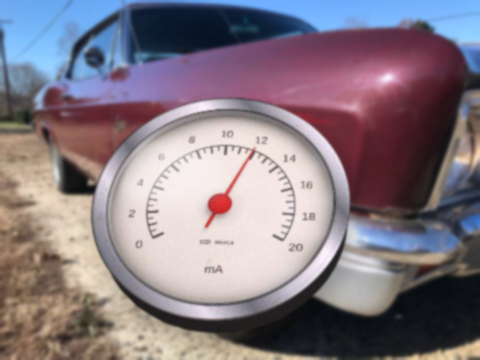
12 mA
